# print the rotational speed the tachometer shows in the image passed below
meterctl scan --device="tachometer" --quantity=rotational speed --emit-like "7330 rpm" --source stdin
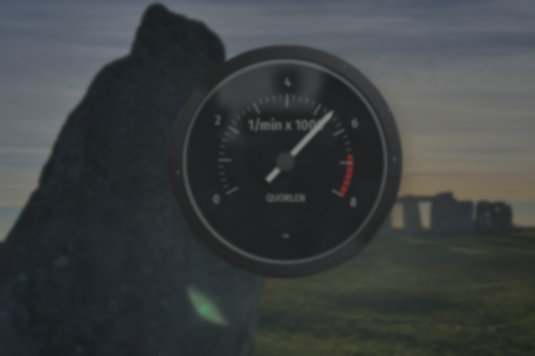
5400 rpm
